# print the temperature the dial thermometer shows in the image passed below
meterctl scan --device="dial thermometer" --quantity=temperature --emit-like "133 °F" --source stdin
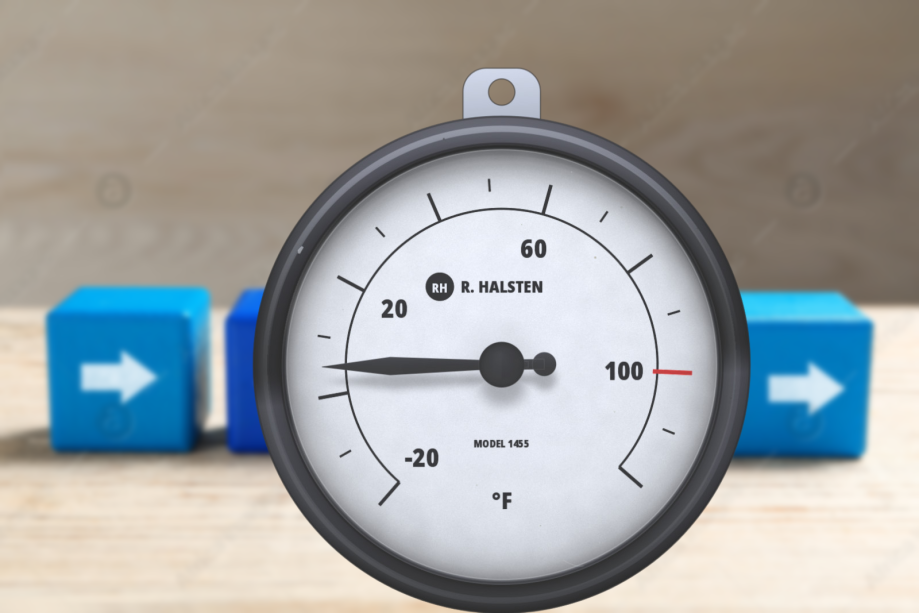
5 °F
